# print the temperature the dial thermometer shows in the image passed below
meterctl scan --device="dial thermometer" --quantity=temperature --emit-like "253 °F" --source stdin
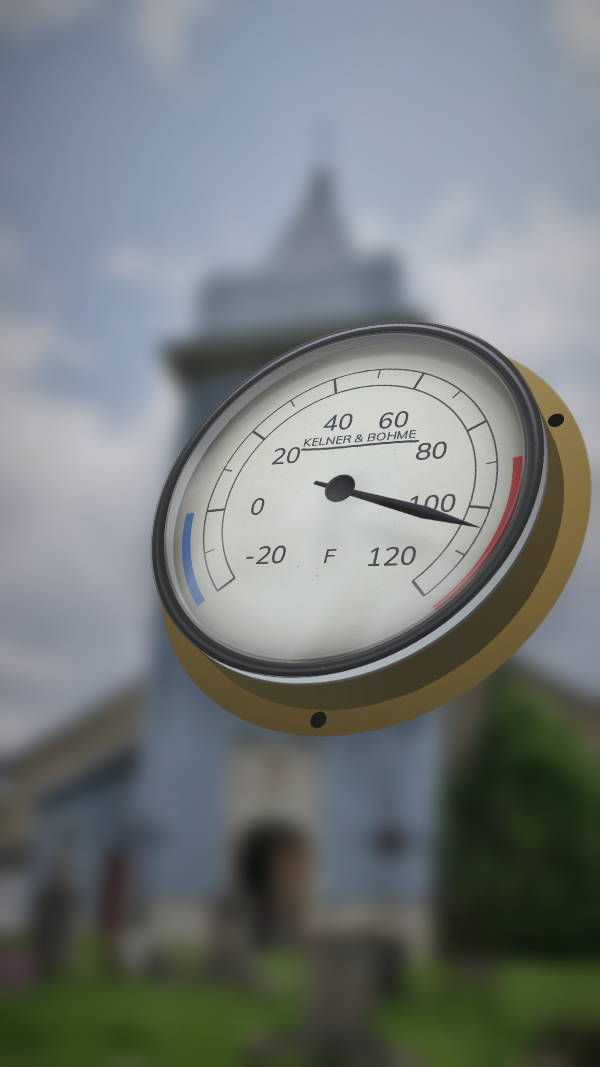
105 °F
